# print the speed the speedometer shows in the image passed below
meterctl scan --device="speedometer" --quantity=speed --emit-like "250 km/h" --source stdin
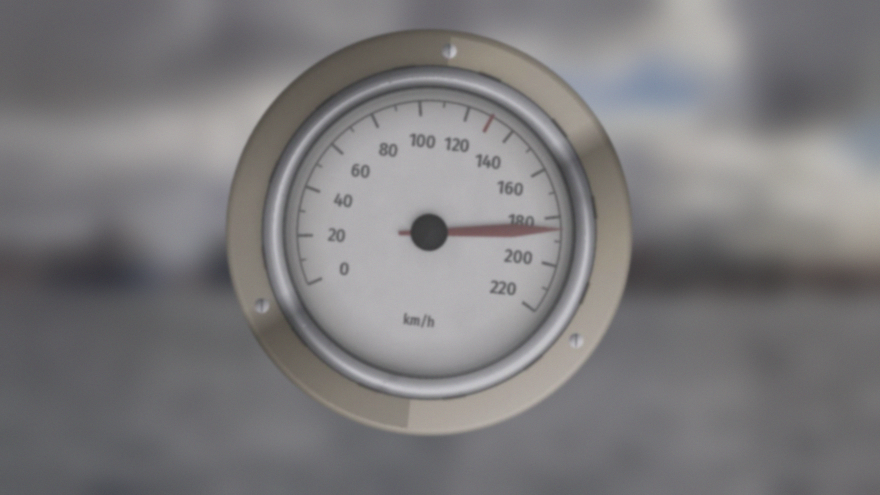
185 km/h
